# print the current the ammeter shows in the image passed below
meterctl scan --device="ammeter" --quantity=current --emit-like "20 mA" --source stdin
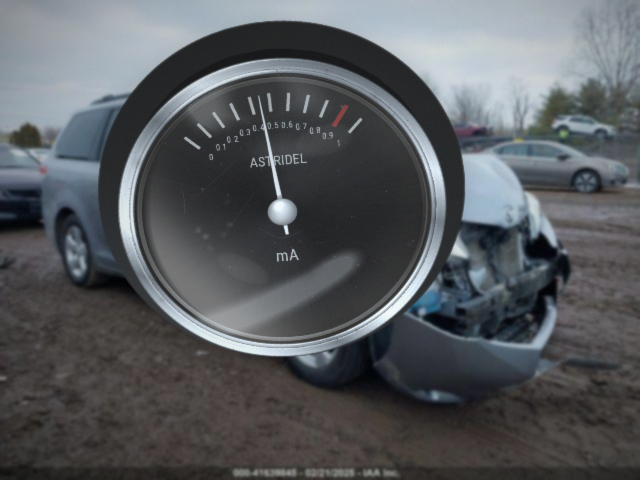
0.45 mA
